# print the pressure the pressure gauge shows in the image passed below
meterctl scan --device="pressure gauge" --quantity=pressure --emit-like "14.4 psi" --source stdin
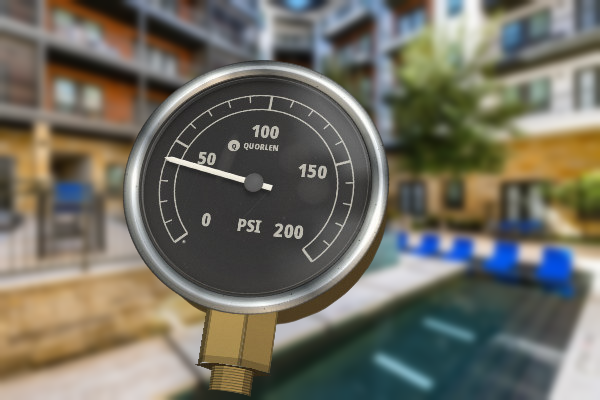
40 psi
